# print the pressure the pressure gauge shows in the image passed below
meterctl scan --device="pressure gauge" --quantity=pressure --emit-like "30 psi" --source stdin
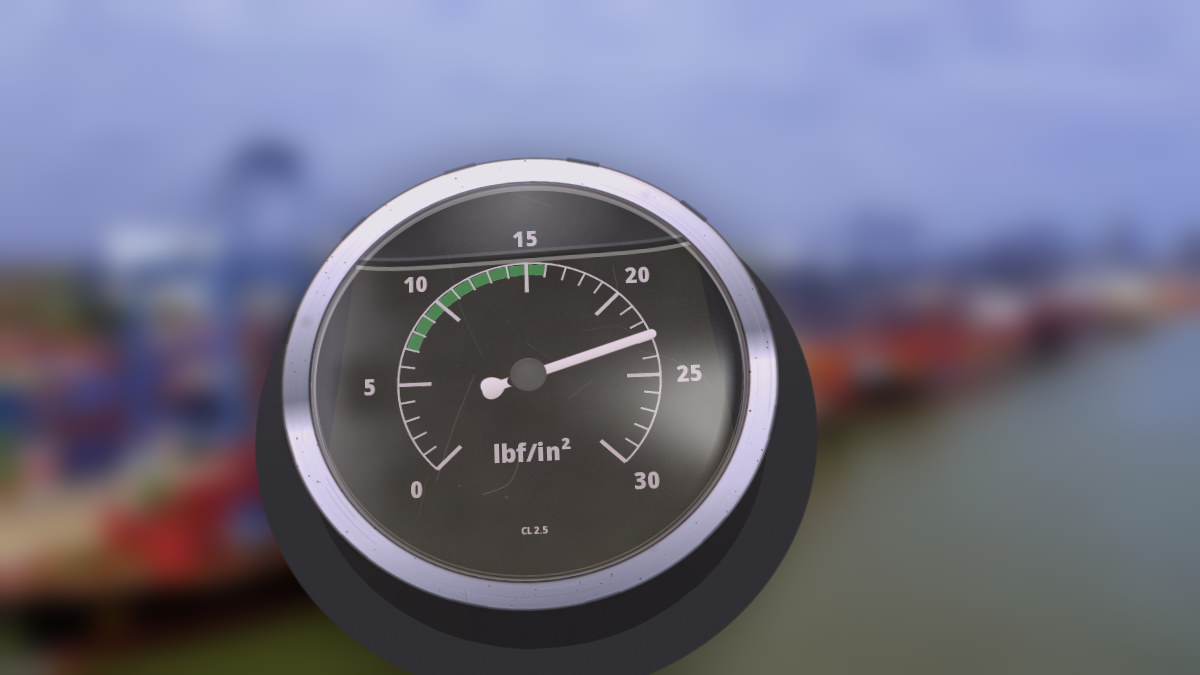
23 psi
